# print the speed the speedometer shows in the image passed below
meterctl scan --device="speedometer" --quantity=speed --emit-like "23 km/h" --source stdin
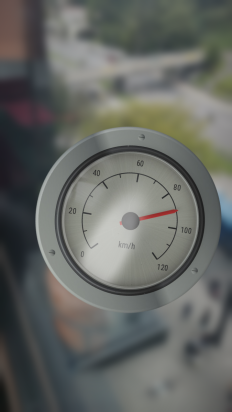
90 km/h
